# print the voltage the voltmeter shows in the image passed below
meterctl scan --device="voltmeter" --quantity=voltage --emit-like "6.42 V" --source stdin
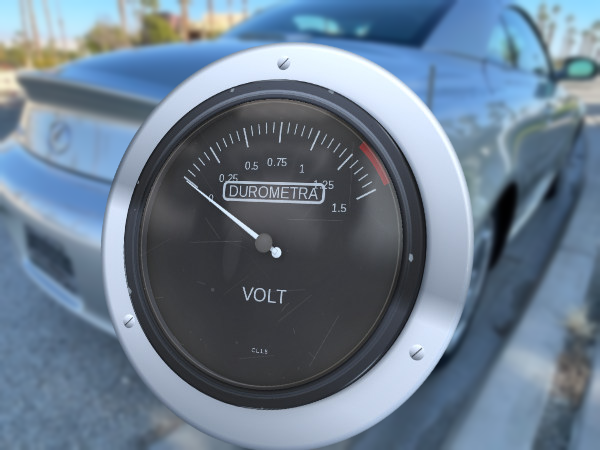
0 V
